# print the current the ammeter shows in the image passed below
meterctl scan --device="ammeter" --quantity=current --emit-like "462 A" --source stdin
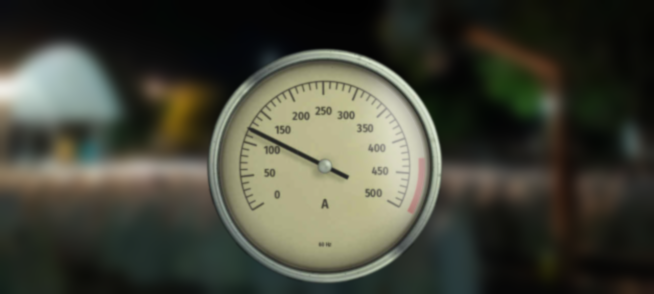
120 A
